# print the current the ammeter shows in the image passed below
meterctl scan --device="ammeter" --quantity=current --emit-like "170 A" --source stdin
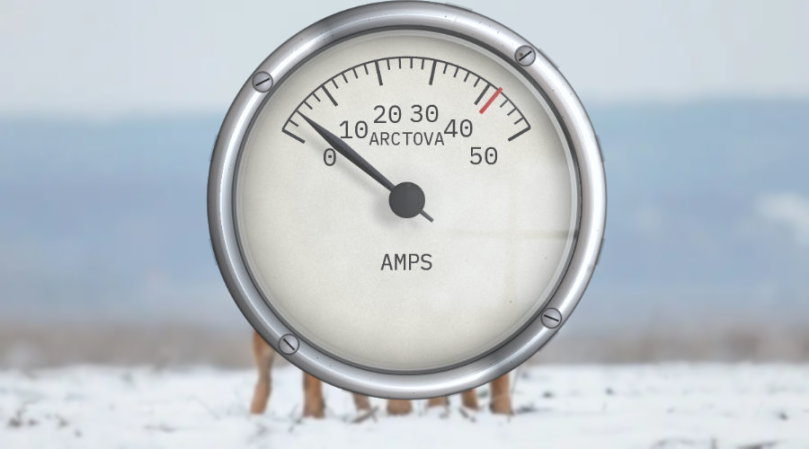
4 A
